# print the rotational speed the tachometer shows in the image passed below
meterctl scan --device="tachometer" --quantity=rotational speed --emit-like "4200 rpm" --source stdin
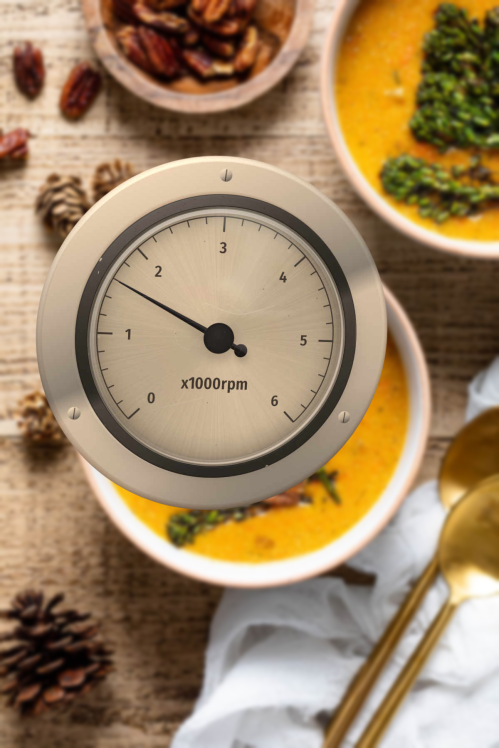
1600 rpm
